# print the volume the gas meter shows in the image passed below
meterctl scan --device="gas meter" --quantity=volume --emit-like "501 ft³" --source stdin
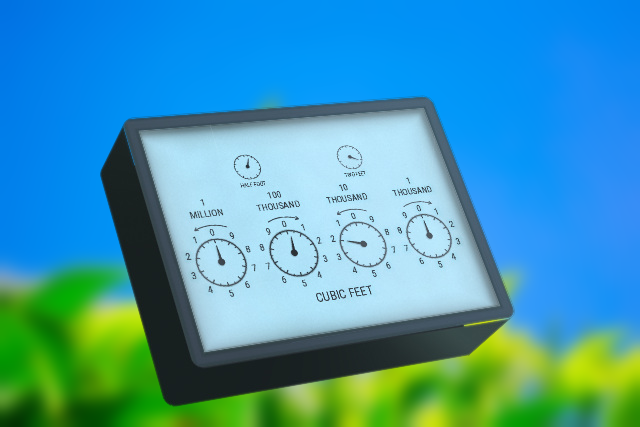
2000 ft³
